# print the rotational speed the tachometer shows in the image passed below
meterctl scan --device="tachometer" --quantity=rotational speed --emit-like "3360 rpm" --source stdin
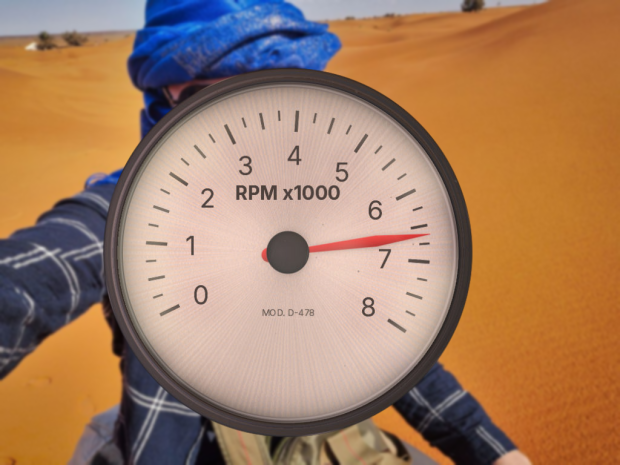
6625 rpm
